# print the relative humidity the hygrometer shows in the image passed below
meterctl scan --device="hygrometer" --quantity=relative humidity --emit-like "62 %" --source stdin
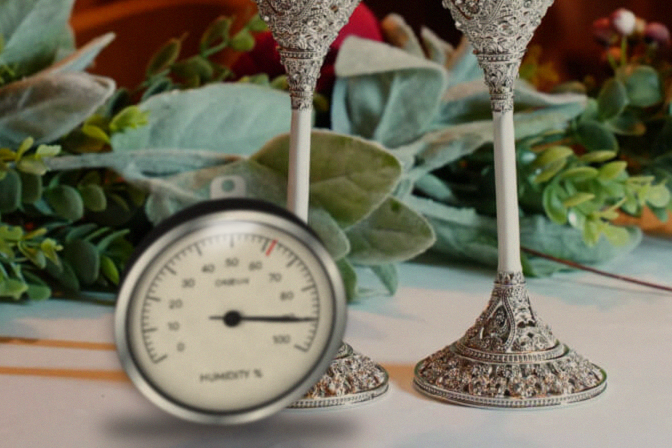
90 %
